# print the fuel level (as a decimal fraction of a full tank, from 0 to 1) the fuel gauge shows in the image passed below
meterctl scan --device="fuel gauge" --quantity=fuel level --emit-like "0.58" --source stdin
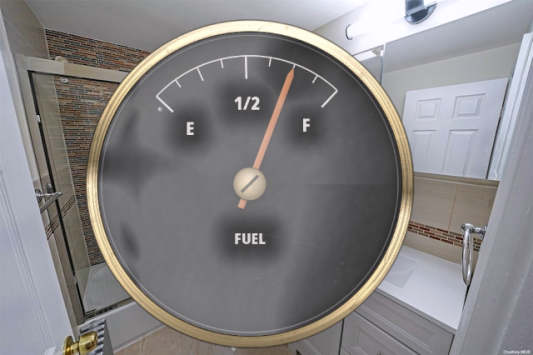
0.75
